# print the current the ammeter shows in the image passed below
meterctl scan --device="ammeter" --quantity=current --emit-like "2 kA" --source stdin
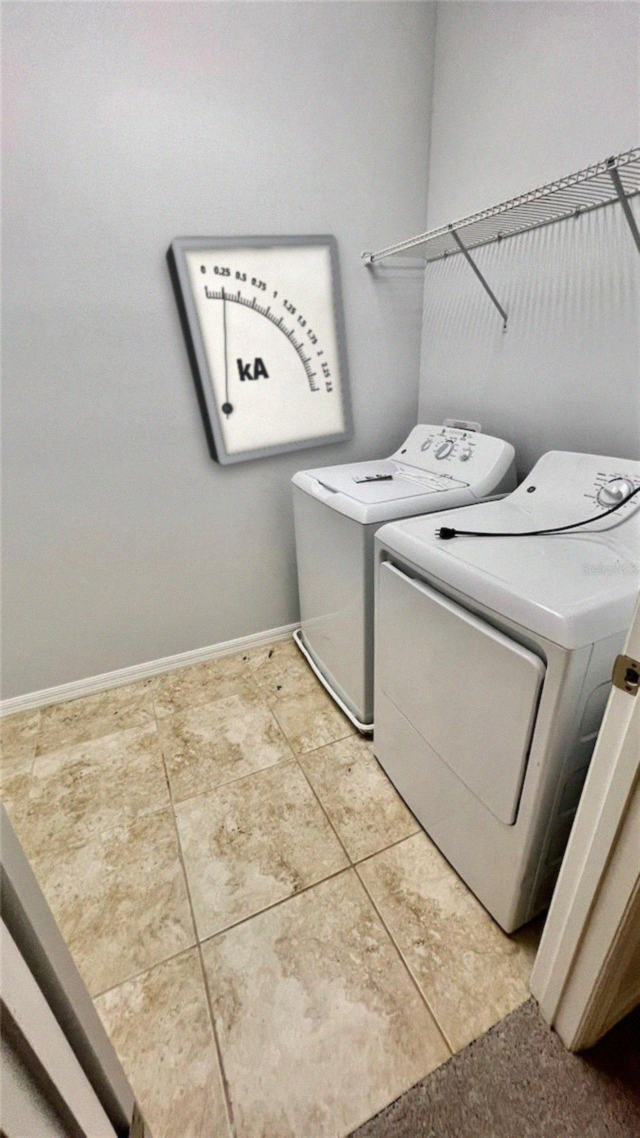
0.25 kA
